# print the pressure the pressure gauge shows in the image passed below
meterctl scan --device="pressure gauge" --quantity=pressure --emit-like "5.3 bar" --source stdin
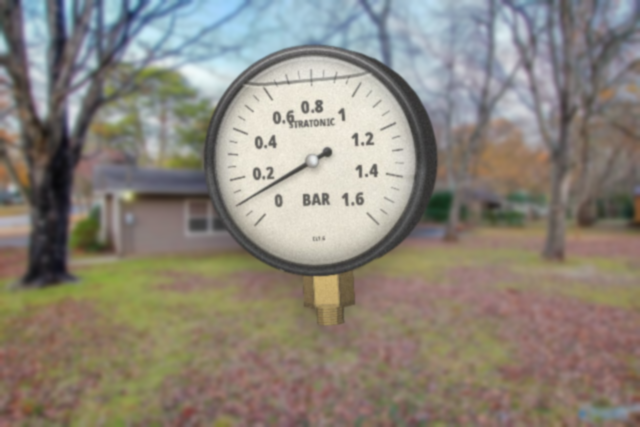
0.1 bar
